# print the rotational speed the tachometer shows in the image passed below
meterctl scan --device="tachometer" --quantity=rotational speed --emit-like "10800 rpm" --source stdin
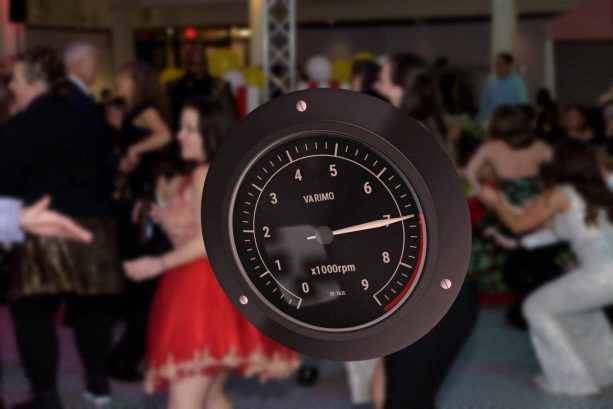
7000 rpm
